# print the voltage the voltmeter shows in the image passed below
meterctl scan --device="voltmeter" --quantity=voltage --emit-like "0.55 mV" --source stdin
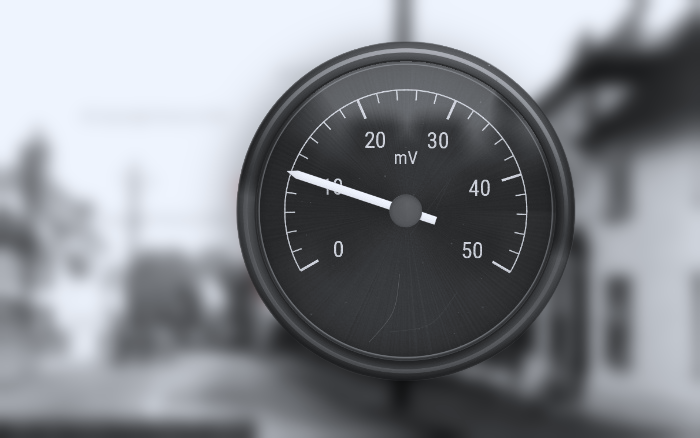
10 mV
